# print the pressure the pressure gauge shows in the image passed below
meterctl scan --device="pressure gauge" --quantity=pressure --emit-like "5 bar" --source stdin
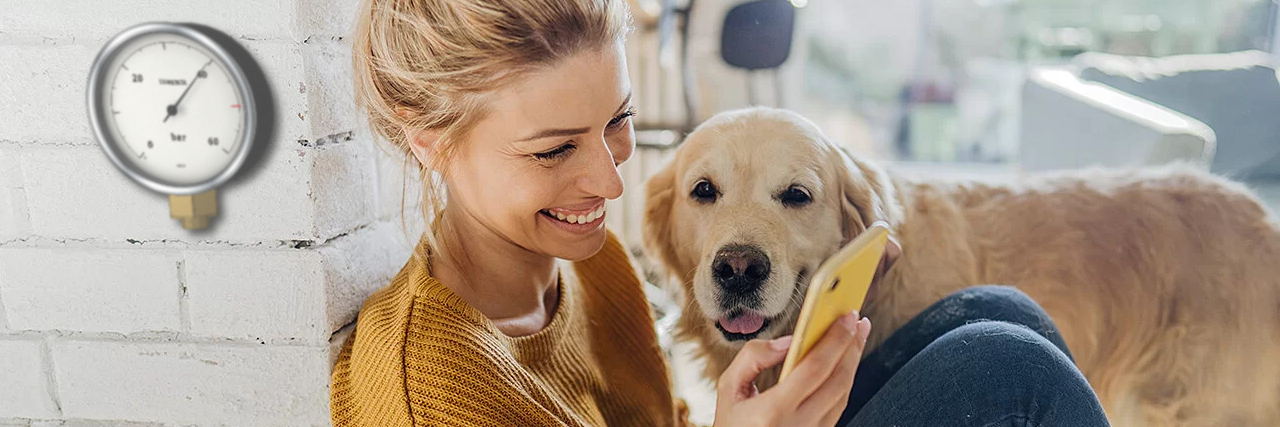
40 bar
